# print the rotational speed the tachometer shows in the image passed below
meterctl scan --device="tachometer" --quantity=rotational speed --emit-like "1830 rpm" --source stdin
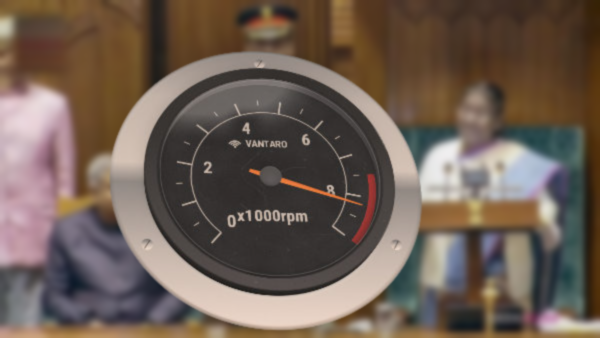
8250 rpm
